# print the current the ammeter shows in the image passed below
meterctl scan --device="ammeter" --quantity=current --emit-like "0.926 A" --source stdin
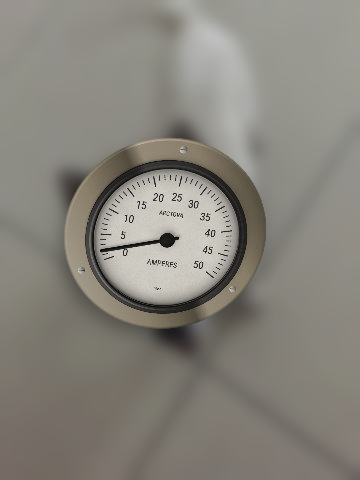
2 A
